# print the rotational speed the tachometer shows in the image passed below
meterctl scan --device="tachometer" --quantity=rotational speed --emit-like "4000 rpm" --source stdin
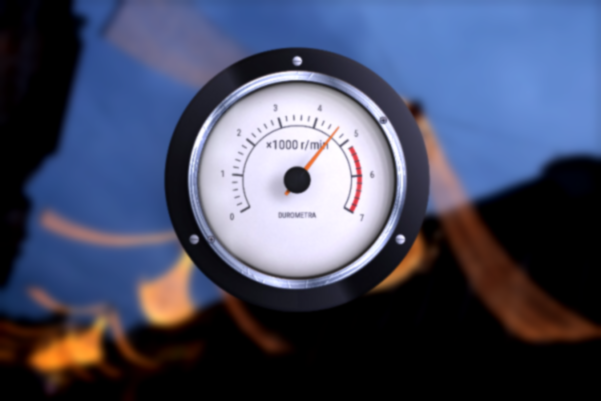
4600 rpm
